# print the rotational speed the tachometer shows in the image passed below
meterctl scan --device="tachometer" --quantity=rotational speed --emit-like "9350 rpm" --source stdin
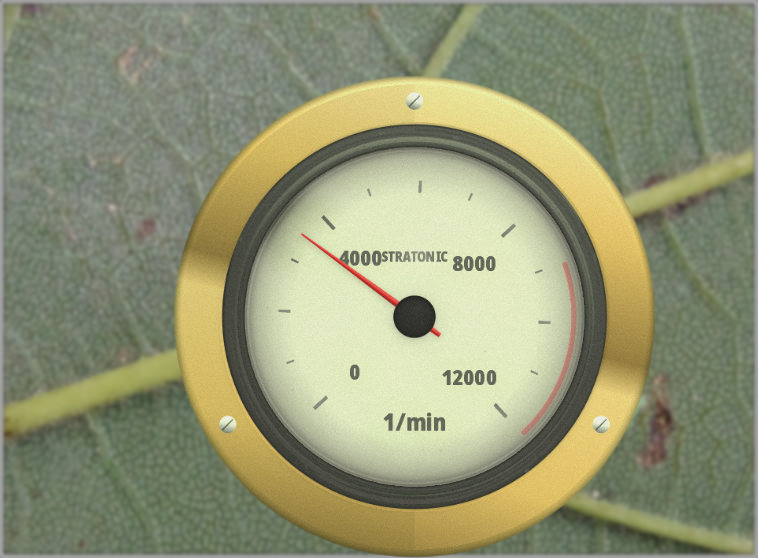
3500 rpm
